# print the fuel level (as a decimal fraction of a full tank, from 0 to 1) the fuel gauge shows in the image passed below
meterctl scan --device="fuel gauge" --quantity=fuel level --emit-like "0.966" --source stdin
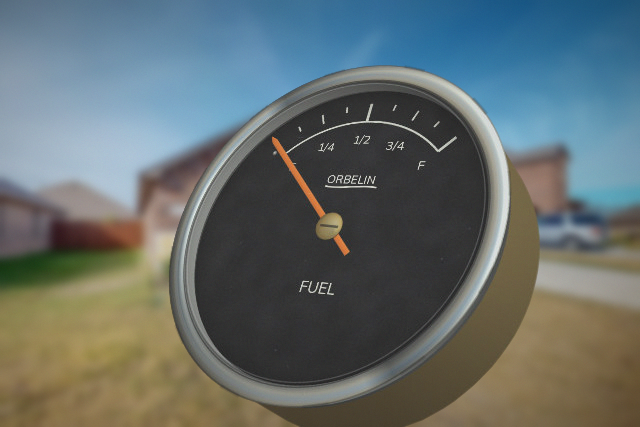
0
